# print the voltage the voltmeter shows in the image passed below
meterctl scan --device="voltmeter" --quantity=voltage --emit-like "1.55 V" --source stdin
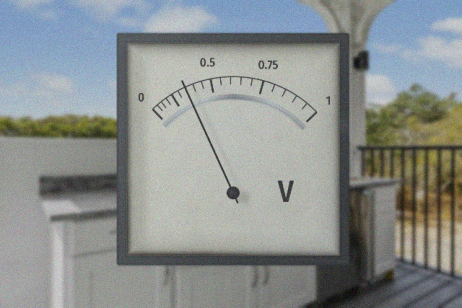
0.35 V
